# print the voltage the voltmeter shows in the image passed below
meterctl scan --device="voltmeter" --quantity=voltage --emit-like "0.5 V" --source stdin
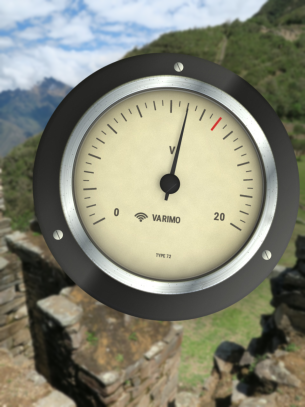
11 V
